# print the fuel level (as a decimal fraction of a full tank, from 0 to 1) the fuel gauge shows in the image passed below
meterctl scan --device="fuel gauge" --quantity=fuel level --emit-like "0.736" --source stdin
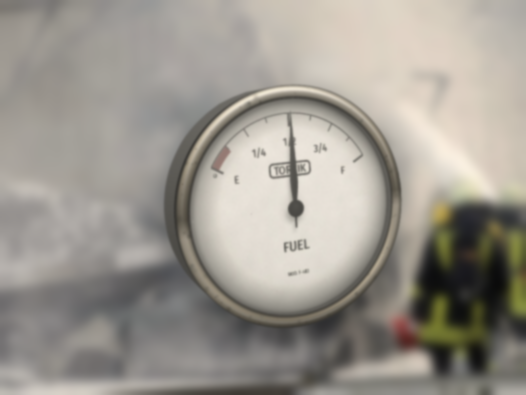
0.5
